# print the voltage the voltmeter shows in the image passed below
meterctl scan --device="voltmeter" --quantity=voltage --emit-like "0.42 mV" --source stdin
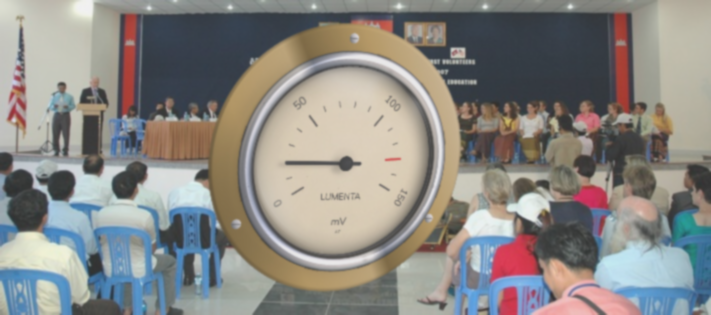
20 mV
